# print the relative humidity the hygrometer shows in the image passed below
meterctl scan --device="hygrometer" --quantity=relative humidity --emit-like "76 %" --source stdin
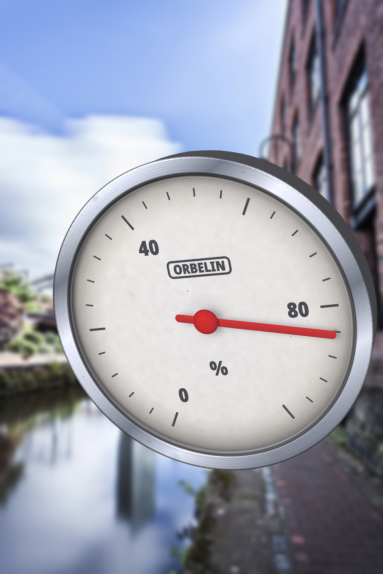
84 %
